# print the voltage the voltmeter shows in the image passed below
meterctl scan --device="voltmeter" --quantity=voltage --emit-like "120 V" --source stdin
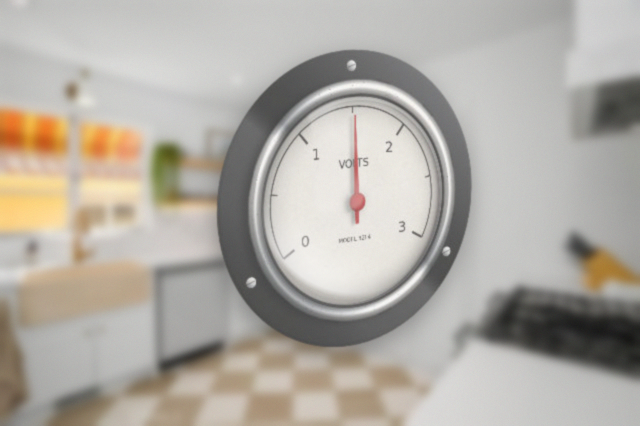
1.5 V
